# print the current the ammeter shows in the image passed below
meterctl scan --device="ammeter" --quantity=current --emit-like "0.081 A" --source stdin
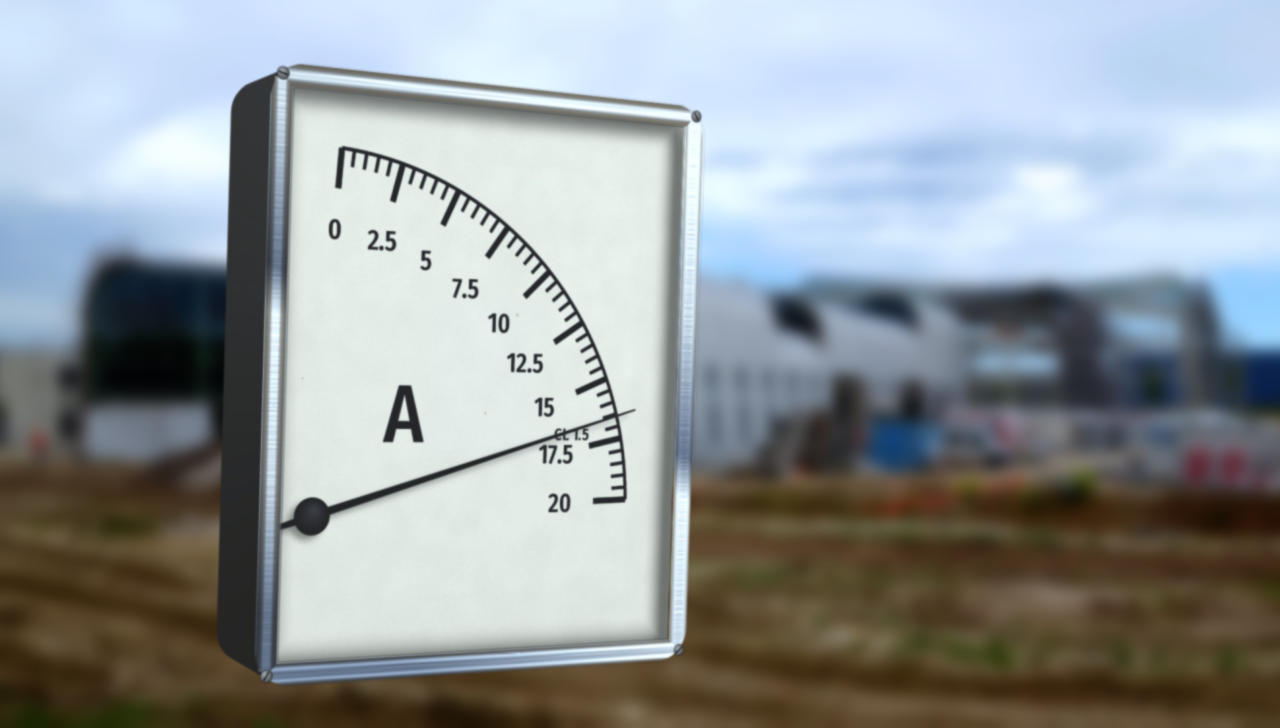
16.5 A
